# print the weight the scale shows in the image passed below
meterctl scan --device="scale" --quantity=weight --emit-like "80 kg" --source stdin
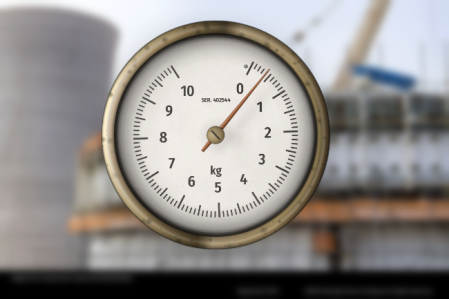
0.4 kg
